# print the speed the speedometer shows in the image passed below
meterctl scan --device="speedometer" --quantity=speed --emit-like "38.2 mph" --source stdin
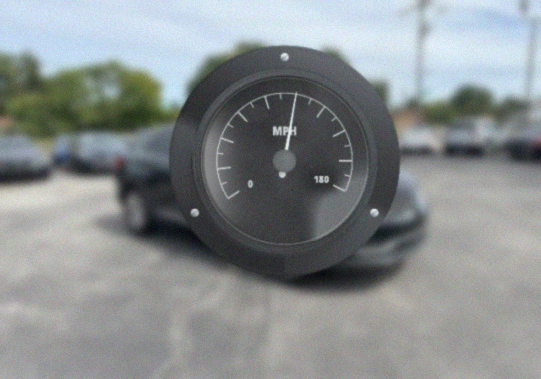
100 mph
